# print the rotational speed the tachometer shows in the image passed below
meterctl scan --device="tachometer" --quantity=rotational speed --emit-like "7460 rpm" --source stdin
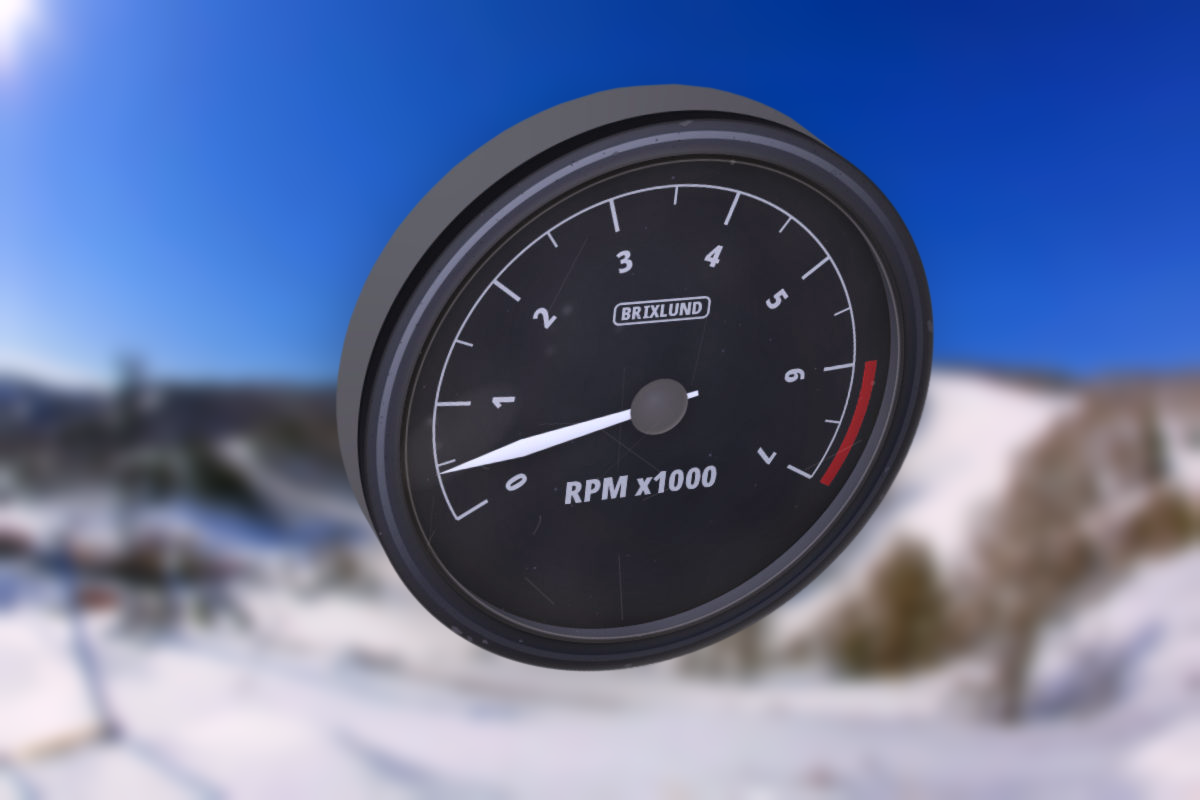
500 rpm
